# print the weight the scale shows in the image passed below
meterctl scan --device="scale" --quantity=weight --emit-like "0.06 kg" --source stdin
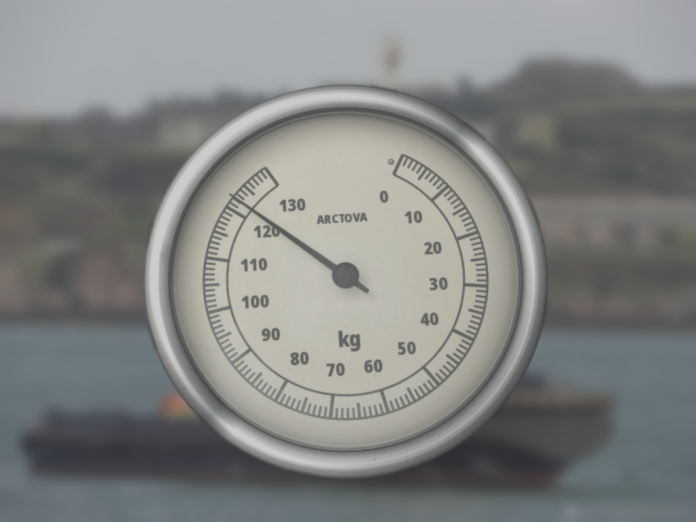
122 kg
